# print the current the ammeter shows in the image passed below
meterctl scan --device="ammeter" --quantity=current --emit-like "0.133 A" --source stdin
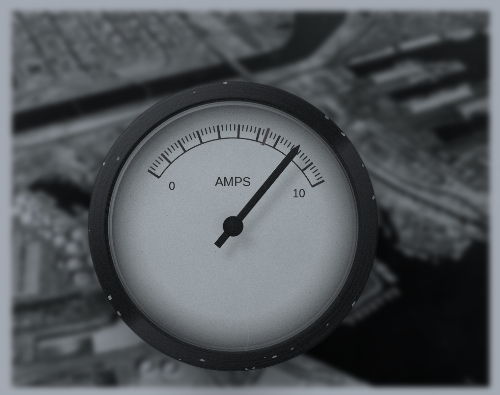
8 A
